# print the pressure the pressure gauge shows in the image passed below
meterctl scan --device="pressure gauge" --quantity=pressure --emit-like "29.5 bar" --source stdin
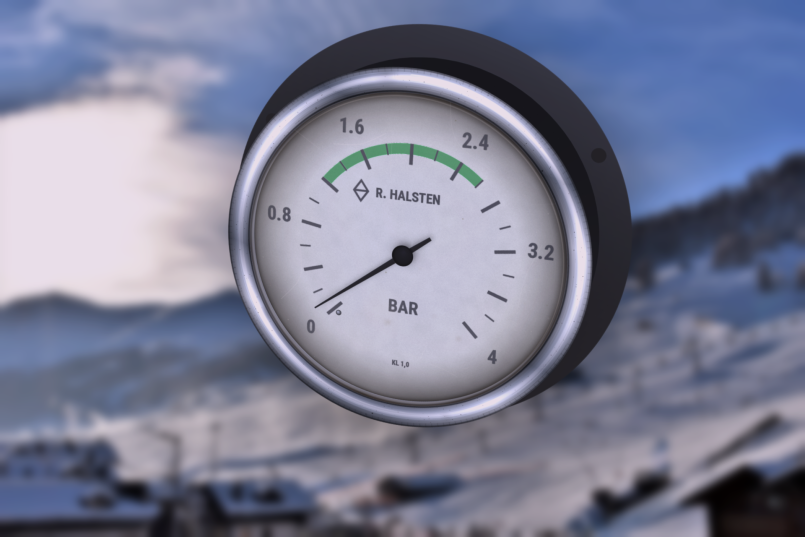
0.1 bar
